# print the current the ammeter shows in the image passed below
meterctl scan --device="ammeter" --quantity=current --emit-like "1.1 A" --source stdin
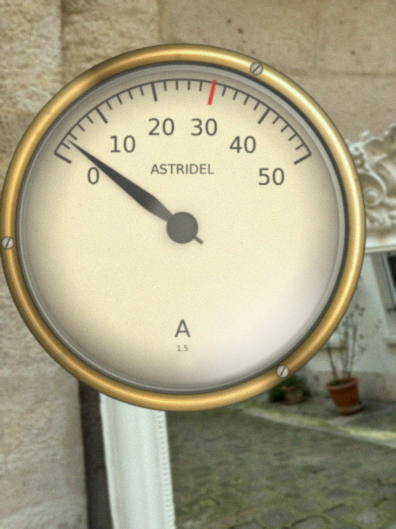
3 A
